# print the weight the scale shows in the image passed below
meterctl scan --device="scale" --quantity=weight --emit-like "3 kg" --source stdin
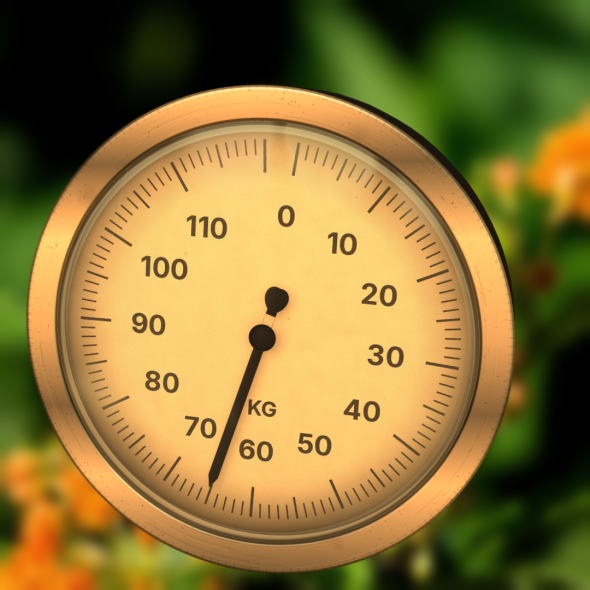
65 kg
